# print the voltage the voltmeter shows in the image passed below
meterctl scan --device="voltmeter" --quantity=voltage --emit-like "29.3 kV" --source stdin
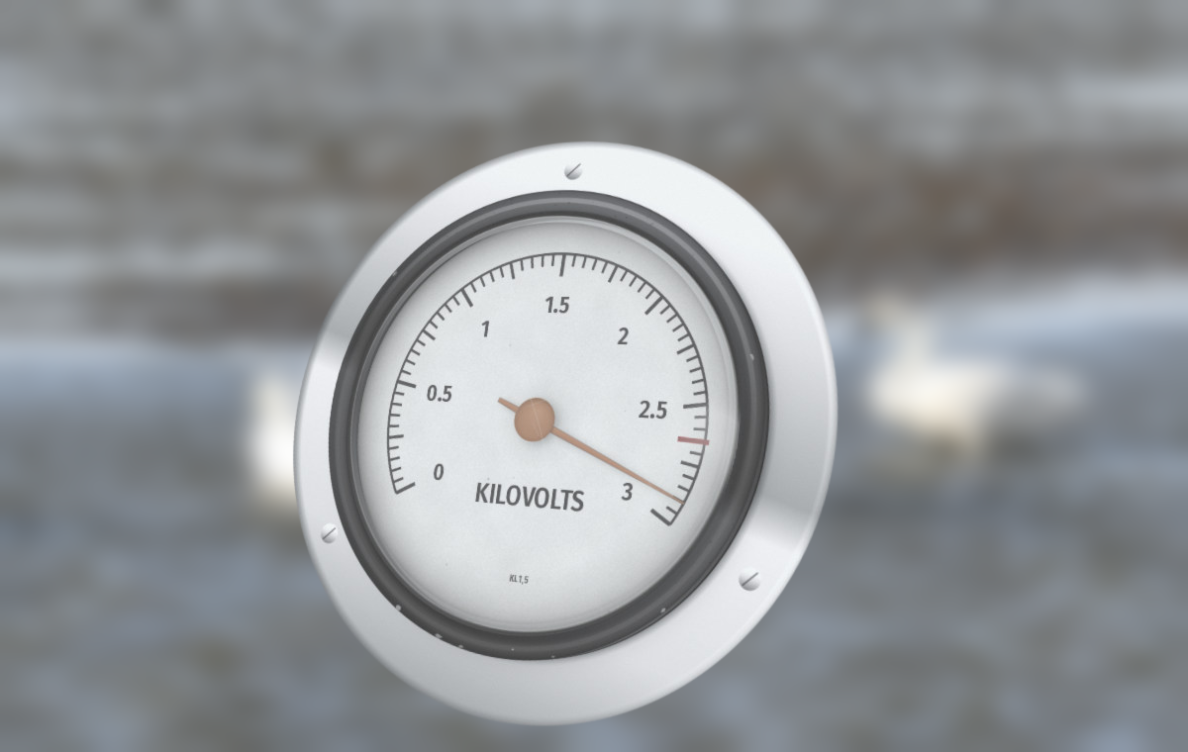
2.9 kV
